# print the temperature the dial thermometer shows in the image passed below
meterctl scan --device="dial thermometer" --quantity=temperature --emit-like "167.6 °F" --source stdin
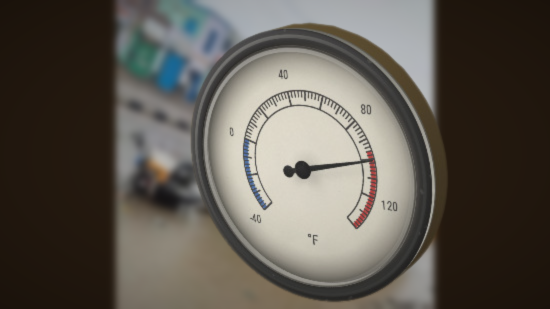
100 °F
